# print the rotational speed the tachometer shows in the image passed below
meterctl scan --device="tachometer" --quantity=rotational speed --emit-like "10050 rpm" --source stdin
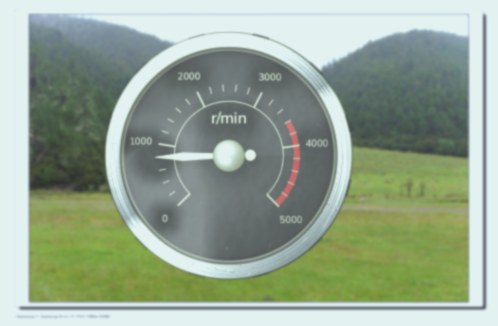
800 rpm
